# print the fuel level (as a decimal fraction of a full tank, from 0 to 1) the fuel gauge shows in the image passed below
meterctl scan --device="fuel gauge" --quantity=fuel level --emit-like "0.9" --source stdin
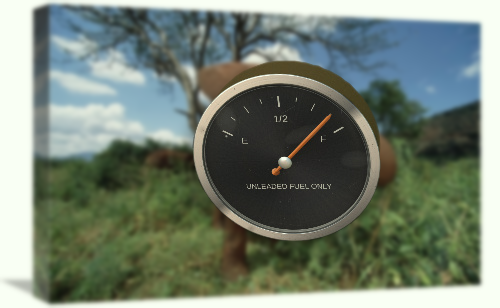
0.875
